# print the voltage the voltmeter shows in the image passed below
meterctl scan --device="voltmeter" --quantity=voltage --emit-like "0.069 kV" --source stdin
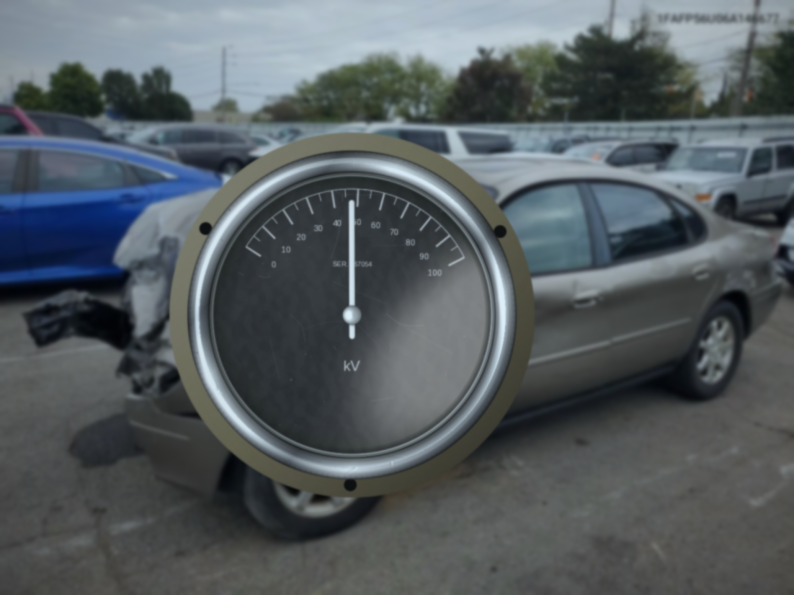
47.5 kV
